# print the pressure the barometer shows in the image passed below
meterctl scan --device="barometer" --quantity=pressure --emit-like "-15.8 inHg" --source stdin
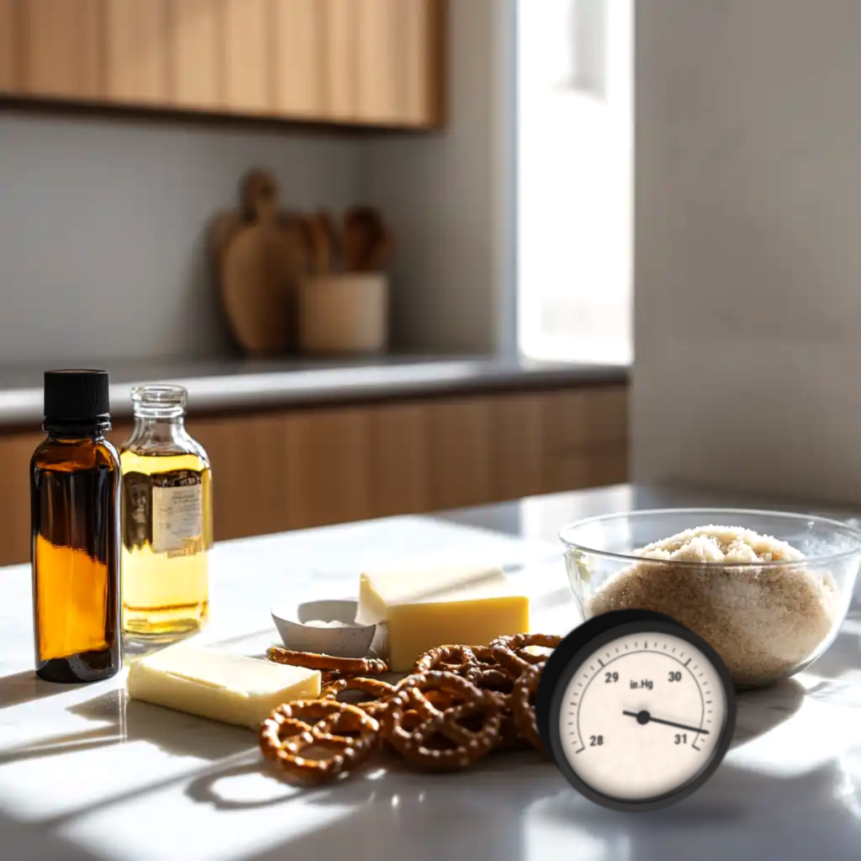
30.8 inHg
